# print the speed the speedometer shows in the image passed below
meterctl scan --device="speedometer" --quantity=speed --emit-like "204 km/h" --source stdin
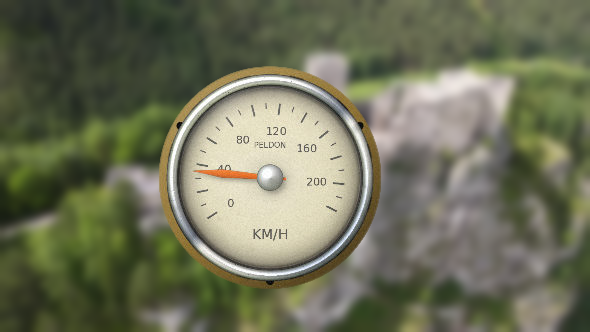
35 km/h
